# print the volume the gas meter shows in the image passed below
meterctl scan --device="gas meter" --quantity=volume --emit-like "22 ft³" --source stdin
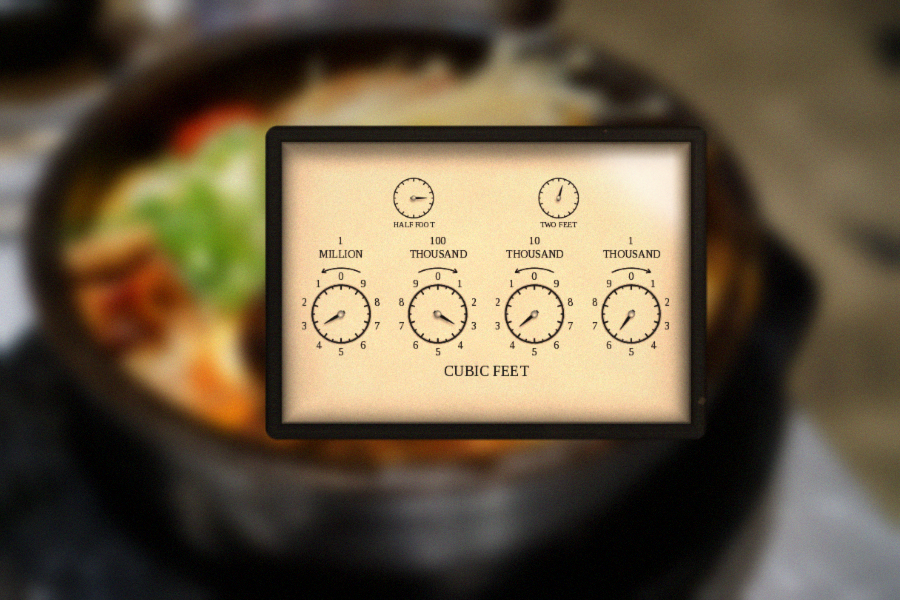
333600 ft³
